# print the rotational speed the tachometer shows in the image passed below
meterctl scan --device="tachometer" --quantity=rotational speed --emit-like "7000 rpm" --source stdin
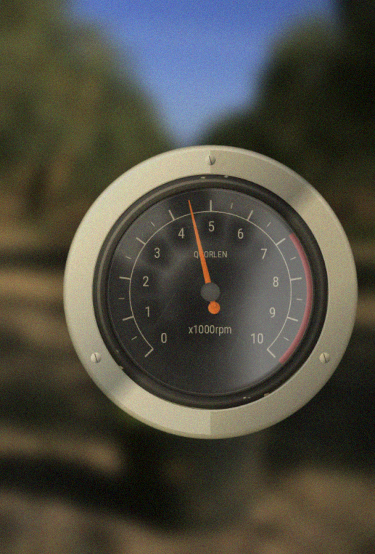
4500 rpm
